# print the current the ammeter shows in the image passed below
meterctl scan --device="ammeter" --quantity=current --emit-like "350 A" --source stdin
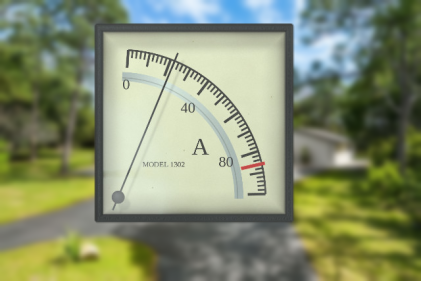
22 A
